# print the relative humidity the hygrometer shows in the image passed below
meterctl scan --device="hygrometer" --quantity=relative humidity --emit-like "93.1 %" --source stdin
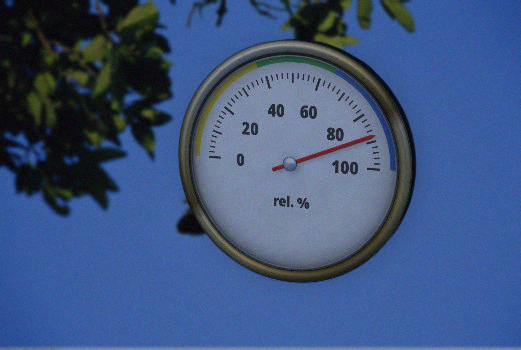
88 %
